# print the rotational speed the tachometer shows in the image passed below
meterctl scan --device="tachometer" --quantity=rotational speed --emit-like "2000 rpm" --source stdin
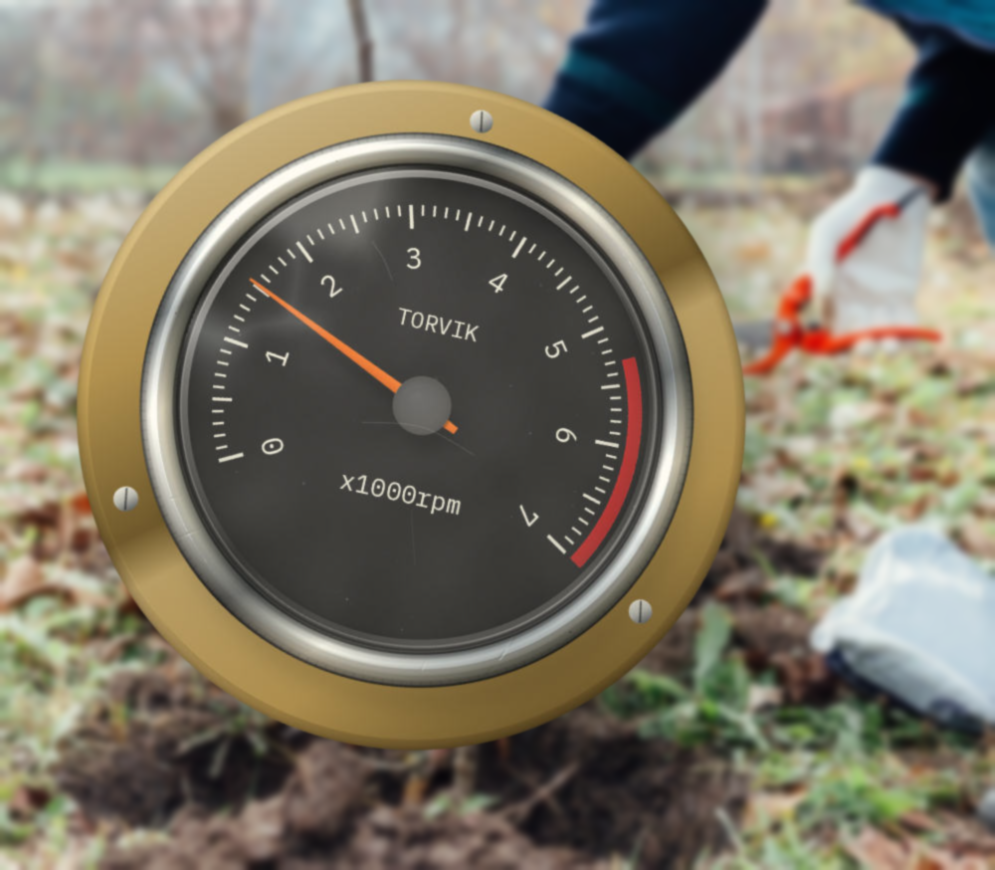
1500 rpm
